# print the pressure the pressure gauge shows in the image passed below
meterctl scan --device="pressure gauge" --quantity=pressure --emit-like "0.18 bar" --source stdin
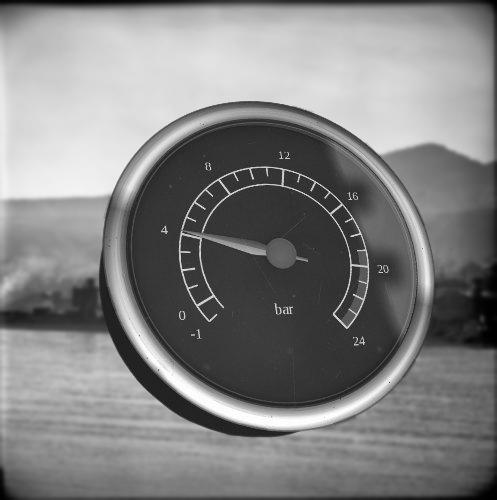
4 bar
